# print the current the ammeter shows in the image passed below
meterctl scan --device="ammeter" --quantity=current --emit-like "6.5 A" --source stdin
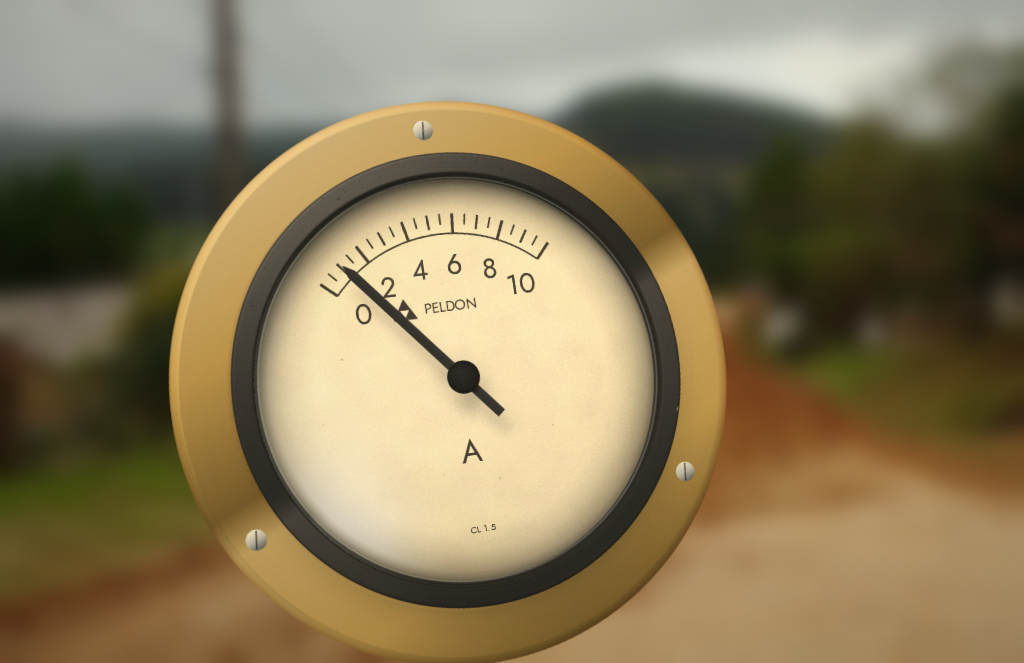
1 A
